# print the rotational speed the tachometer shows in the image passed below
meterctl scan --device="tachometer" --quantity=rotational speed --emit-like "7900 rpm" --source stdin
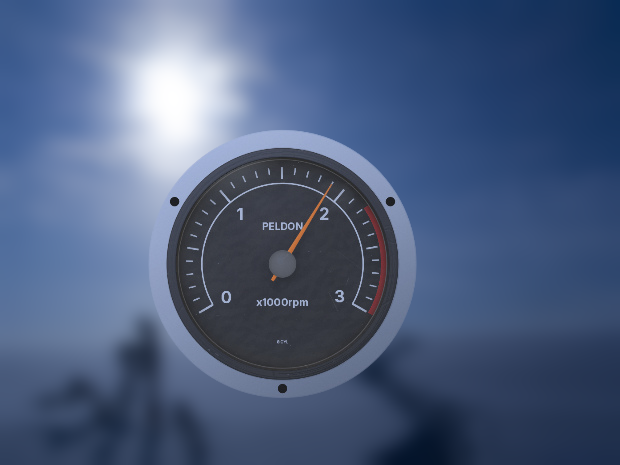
1900 rpm
